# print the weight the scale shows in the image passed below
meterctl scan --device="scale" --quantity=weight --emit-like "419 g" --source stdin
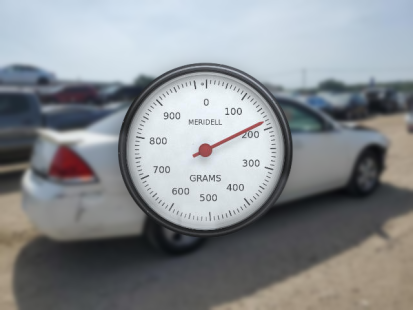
180 g
